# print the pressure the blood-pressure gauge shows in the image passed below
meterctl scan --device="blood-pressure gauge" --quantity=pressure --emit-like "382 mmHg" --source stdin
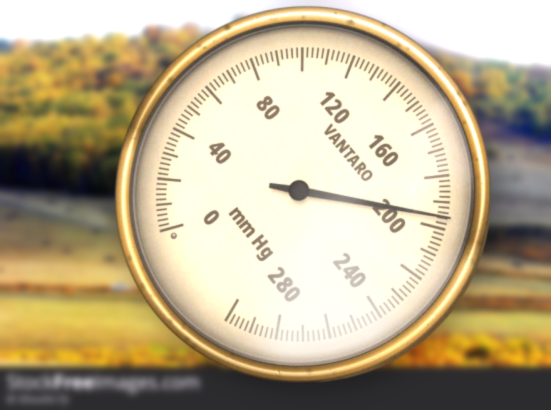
196 mmHg
